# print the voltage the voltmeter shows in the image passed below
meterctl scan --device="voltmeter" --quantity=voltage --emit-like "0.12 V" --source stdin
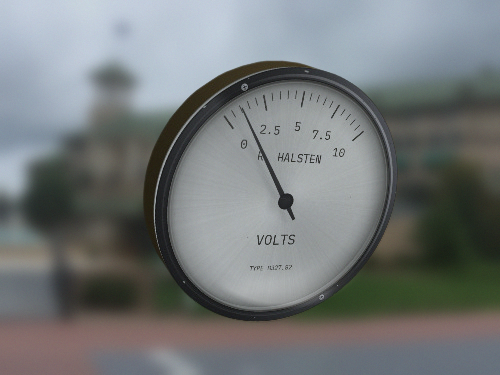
1 V
